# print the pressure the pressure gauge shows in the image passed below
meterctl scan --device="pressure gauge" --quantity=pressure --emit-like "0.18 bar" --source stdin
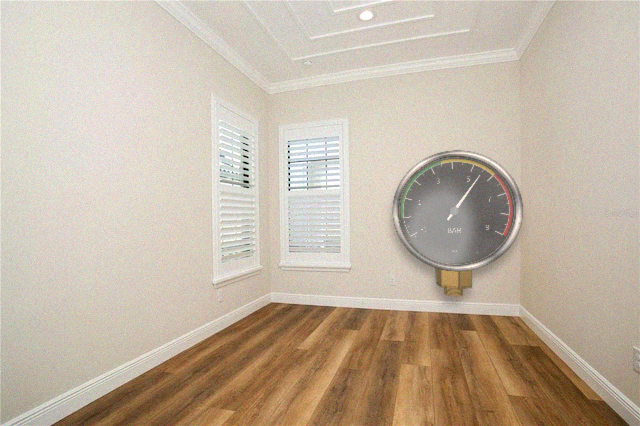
5.5 bar
